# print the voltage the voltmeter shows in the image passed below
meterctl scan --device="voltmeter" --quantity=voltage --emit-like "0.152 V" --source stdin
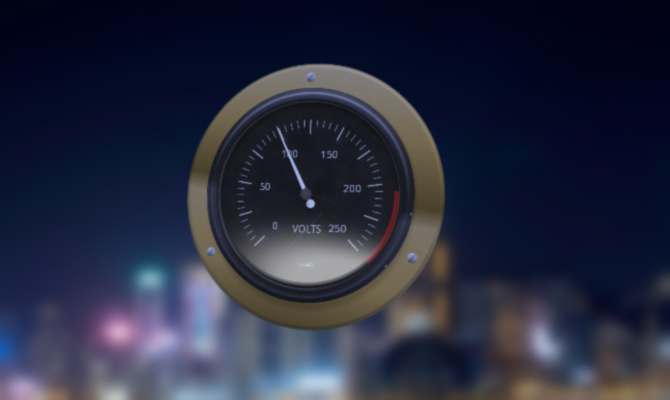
100 V
